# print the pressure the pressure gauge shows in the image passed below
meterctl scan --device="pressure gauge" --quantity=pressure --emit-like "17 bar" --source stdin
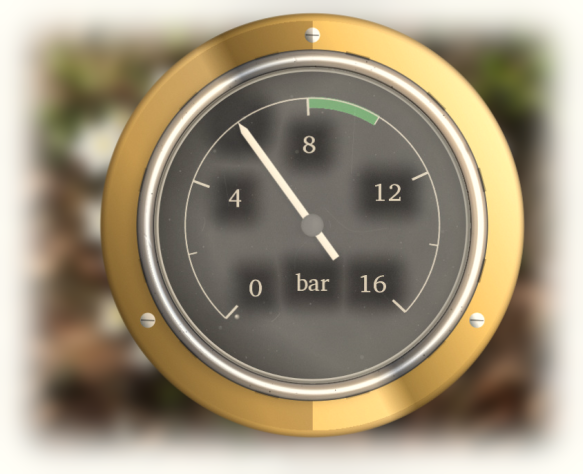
6 bar
